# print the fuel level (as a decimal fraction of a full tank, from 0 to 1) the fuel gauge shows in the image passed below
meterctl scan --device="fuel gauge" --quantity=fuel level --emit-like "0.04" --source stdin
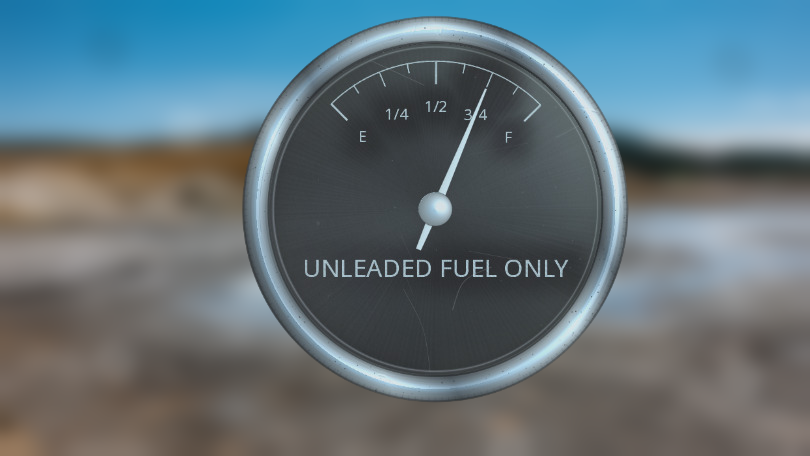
0.75
